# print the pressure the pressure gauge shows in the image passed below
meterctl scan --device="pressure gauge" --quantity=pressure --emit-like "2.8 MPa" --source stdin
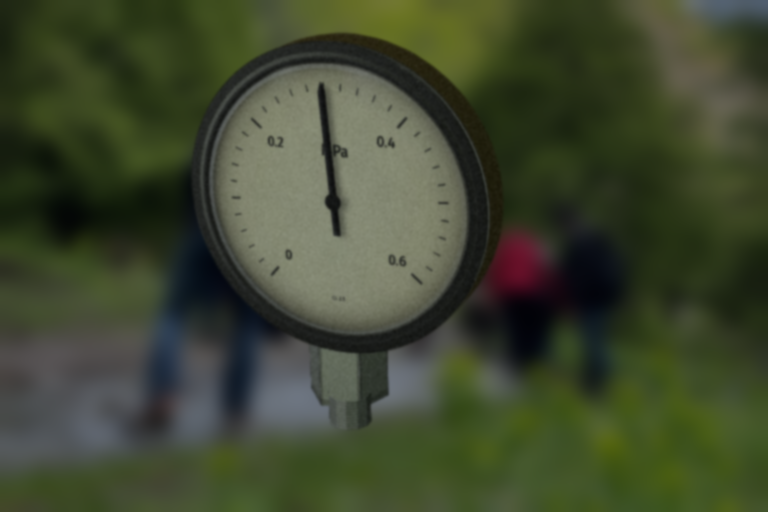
0.3 MPa
